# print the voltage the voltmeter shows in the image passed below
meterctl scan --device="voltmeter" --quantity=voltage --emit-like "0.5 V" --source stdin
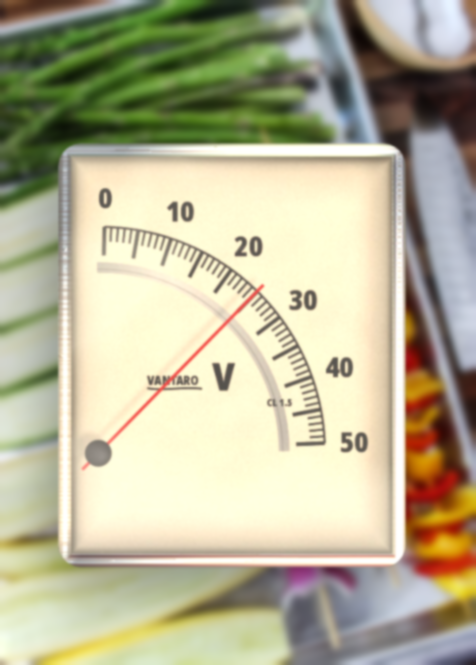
25 V
